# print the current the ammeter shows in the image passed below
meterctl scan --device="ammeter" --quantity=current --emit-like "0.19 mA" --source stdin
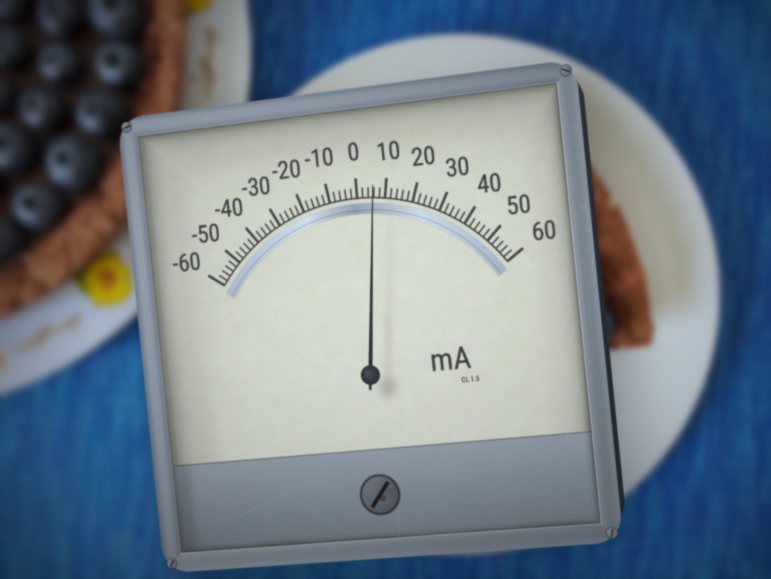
6 mA
